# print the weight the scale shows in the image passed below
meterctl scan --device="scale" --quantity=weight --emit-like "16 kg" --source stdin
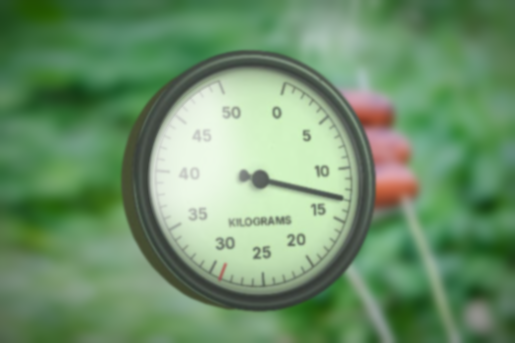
13 kg
